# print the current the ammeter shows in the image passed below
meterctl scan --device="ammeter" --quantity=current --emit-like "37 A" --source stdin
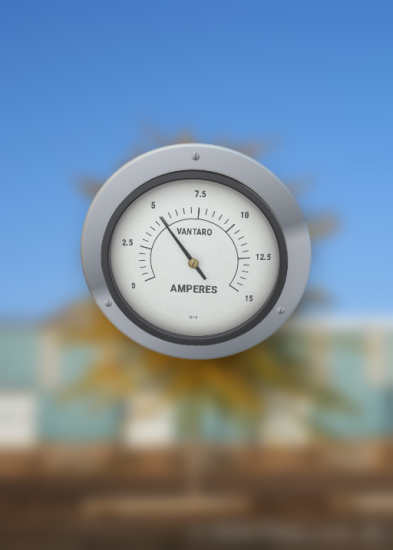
5 A
